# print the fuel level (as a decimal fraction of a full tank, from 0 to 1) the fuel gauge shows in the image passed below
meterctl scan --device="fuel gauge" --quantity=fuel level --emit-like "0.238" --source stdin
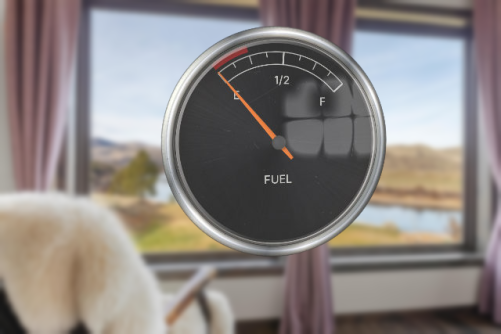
0
